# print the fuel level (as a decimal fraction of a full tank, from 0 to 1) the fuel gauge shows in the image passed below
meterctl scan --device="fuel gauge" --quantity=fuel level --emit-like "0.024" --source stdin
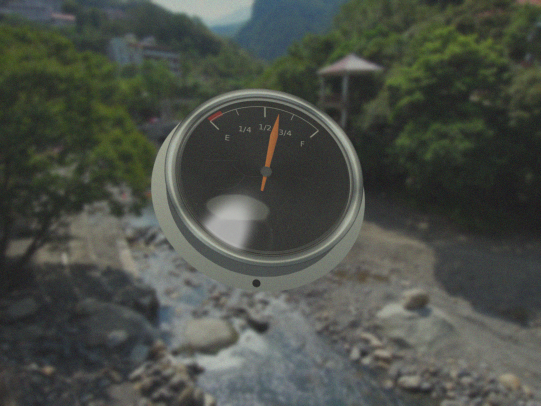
0.625
